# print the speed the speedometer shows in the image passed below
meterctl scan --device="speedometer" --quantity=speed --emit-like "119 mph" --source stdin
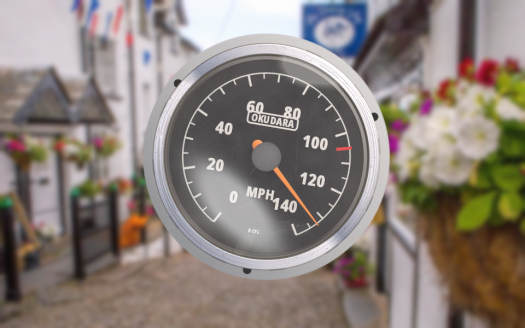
132.5 mph
